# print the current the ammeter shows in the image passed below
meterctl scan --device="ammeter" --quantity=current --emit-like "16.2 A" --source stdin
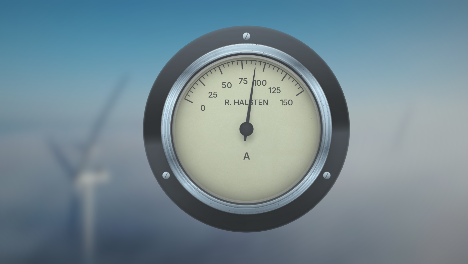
90 A
